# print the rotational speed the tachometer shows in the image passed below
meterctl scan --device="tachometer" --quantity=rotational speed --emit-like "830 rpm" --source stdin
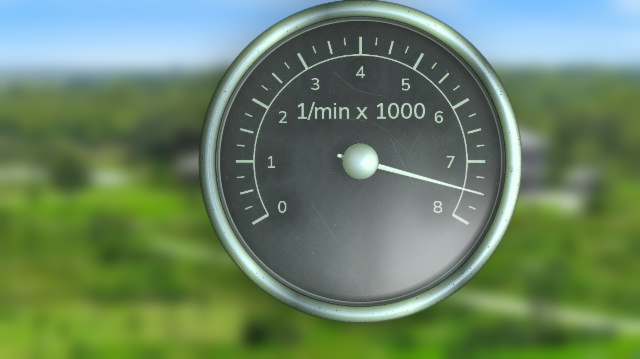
7500 rpm
